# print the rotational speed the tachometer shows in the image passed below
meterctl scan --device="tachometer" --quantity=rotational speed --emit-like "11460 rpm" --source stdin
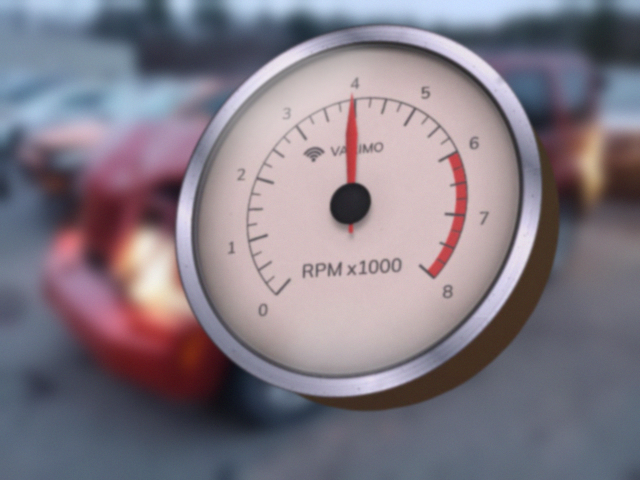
4000 rpm
